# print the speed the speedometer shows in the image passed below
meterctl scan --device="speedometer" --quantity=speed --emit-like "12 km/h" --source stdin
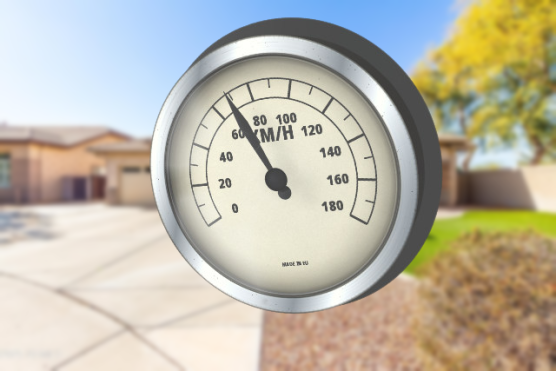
70 km/h
